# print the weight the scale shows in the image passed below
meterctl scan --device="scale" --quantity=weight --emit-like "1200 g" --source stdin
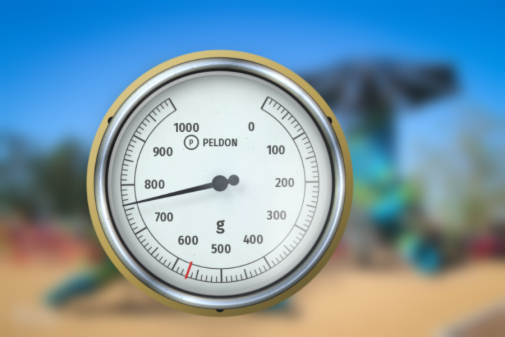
760 g
